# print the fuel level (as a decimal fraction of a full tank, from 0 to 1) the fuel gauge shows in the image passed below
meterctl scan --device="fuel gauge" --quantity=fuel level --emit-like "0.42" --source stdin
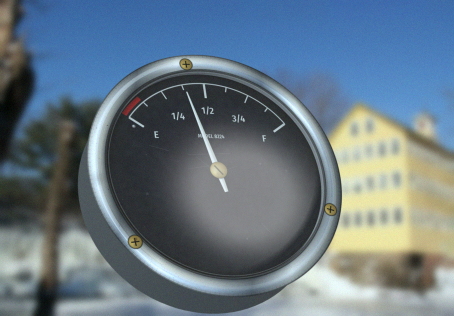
0.375
